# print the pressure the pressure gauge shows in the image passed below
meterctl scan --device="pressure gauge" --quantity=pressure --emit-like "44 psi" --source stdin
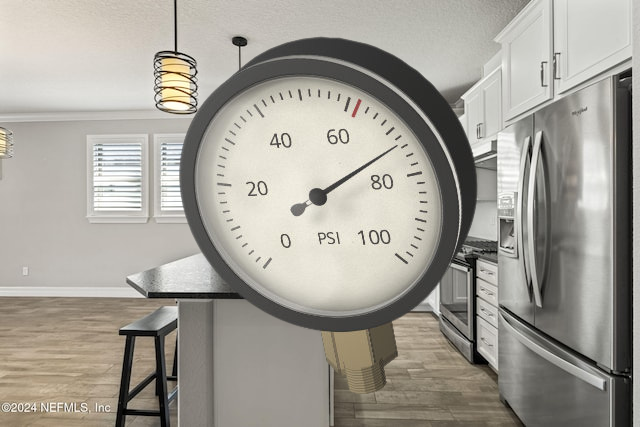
73 psi
